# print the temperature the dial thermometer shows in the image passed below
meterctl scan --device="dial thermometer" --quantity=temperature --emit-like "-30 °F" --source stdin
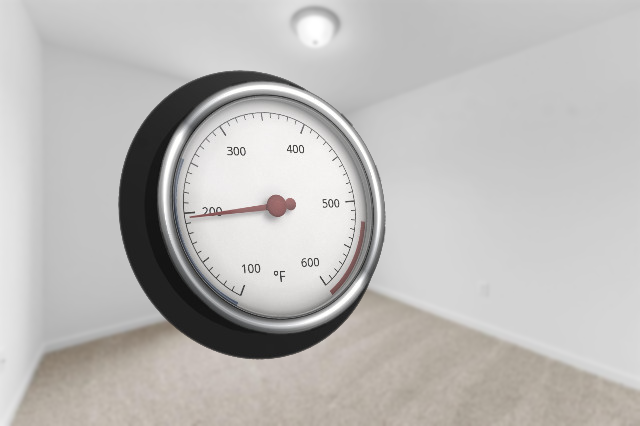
195 °F
